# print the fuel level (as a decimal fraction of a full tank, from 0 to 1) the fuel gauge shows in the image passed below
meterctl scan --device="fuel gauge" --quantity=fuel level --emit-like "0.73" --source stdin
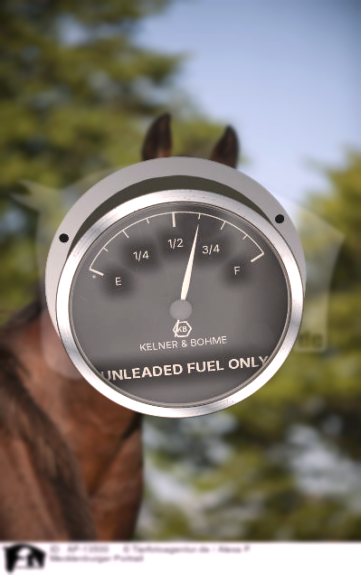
0.625
